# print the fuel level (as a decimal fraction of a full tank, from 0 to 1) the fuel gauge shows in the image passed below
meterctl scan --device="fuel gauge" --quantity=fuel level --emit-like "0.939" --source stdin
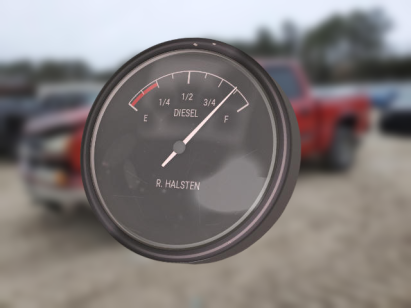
0.875
